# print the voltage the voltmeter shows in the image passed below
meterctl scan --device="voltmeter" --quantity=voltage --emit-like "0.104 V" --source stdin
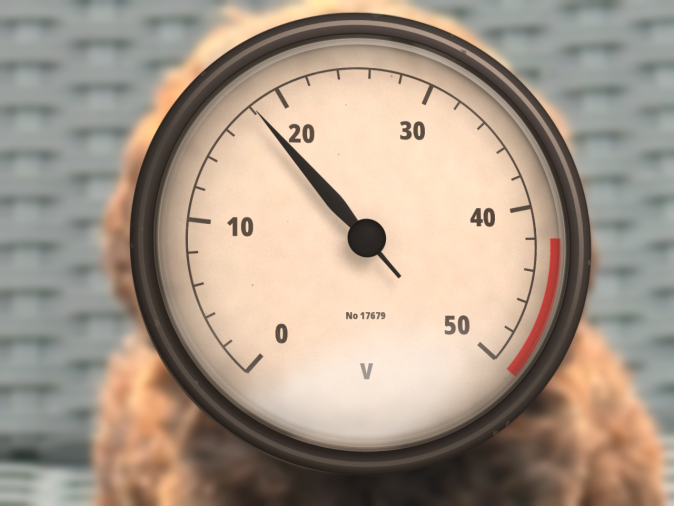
18 V
